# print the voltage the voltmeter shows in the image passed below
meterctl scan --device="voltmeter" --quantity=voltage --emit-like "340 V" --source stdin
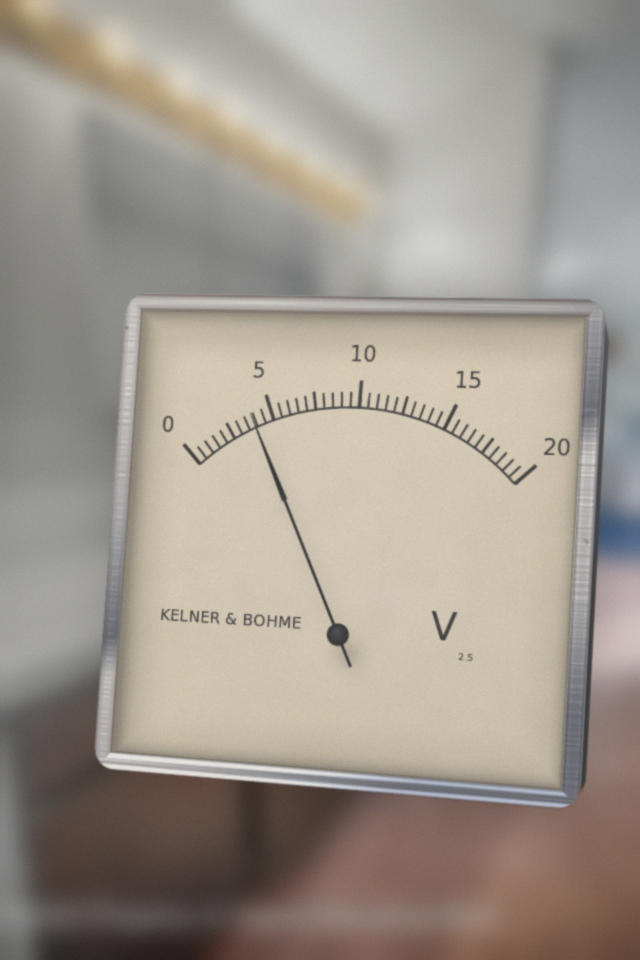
4 V
